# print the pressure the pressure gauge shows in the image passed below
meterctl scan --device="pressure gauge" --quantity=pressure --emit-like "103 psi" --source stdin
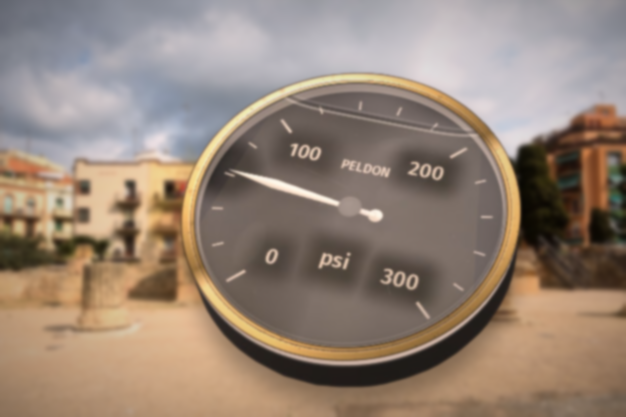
60 psi
